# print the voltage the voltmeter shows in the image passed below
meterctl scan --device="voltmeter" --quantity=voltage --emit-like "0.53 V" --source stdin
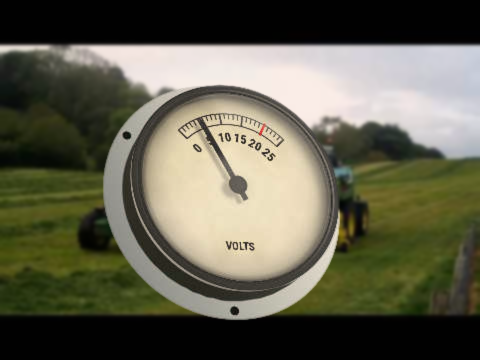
5 V
